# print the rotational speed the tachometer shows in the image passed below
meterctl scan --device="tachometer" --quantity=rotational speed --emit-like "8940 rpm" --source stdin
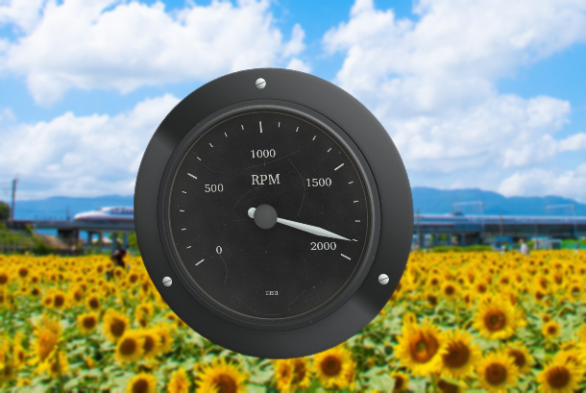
1900 rpm
